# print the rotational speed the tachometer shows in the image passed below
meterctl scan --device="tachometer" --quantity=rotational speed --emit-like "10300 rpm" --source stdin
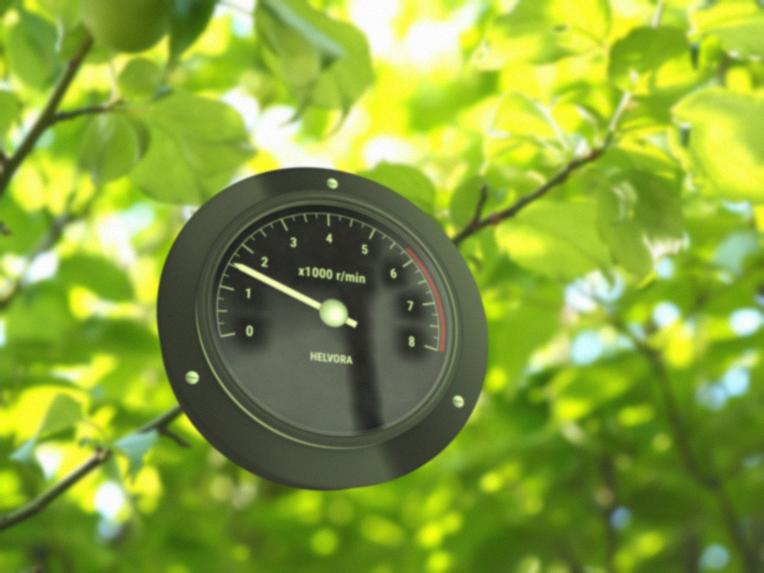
1500 rpm
